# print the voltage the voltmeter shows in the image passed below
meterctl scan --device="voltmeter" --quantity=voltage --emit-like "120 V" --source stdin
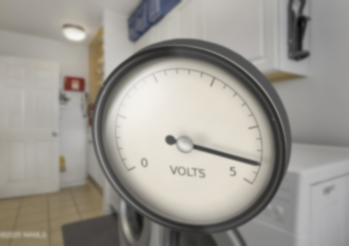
4.6 V
